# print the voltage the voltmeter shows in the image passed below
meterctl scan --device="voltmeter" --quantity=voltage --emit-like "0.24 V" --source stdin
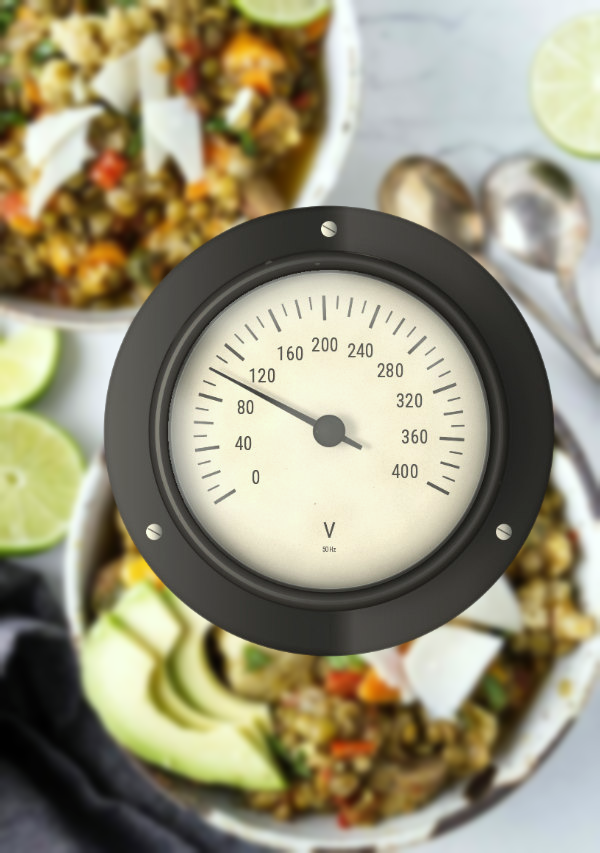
100 V
